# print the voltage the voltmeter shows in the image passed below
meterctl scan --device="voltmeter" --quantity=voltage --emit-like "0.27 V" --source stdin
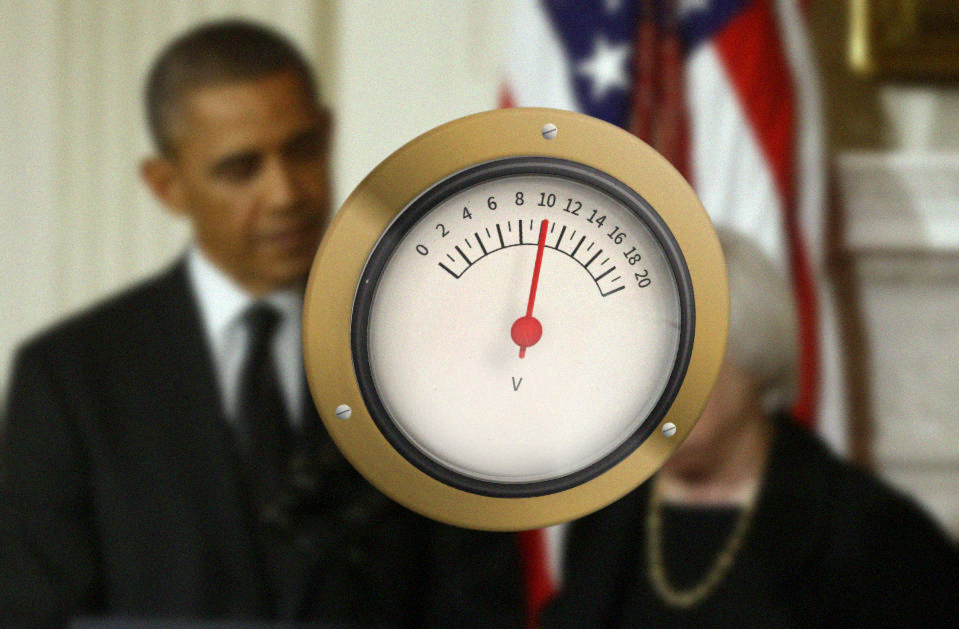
10 V
